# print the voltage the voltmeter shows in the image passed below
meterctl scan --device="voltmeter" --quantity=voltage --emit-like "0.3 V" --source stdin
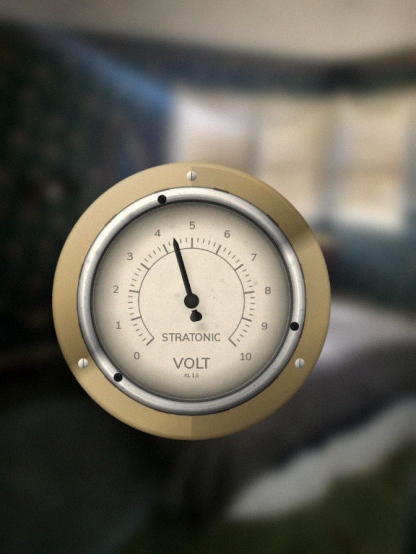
4.4 V
